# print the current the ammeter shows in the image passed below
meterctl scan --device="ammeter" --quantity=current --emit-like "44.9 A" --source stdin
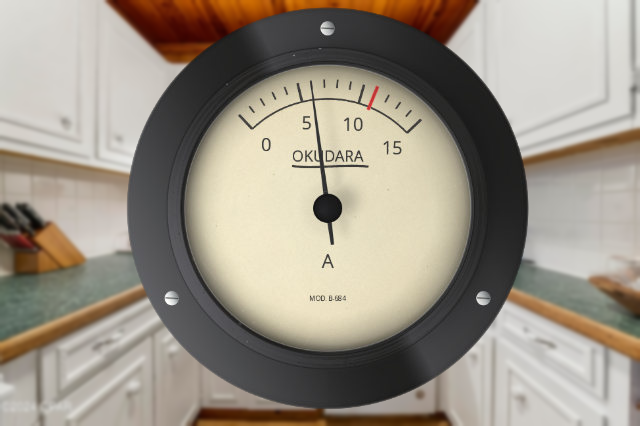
6 A
